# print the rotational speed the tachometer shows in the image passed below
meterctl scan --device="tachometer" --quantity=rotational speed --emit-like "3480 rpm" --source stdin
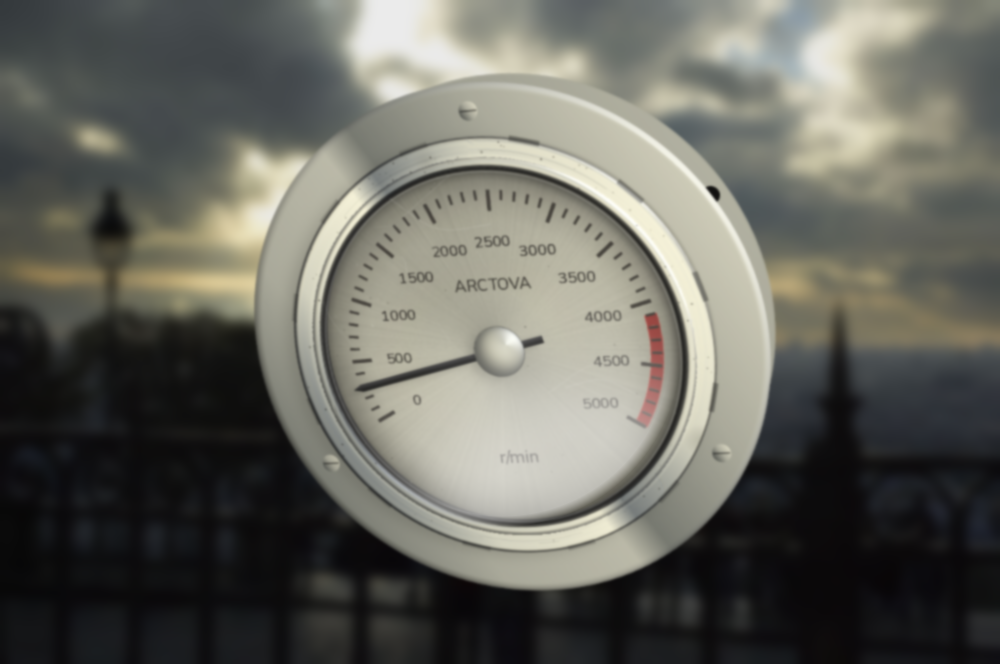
300 rpm
